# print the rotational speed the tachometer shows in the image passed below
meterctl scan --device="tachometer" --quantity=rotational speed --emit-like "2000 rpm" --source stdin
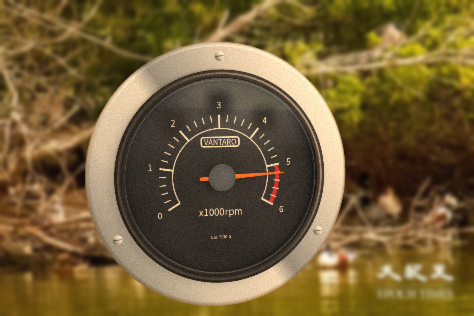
5200 rpm
